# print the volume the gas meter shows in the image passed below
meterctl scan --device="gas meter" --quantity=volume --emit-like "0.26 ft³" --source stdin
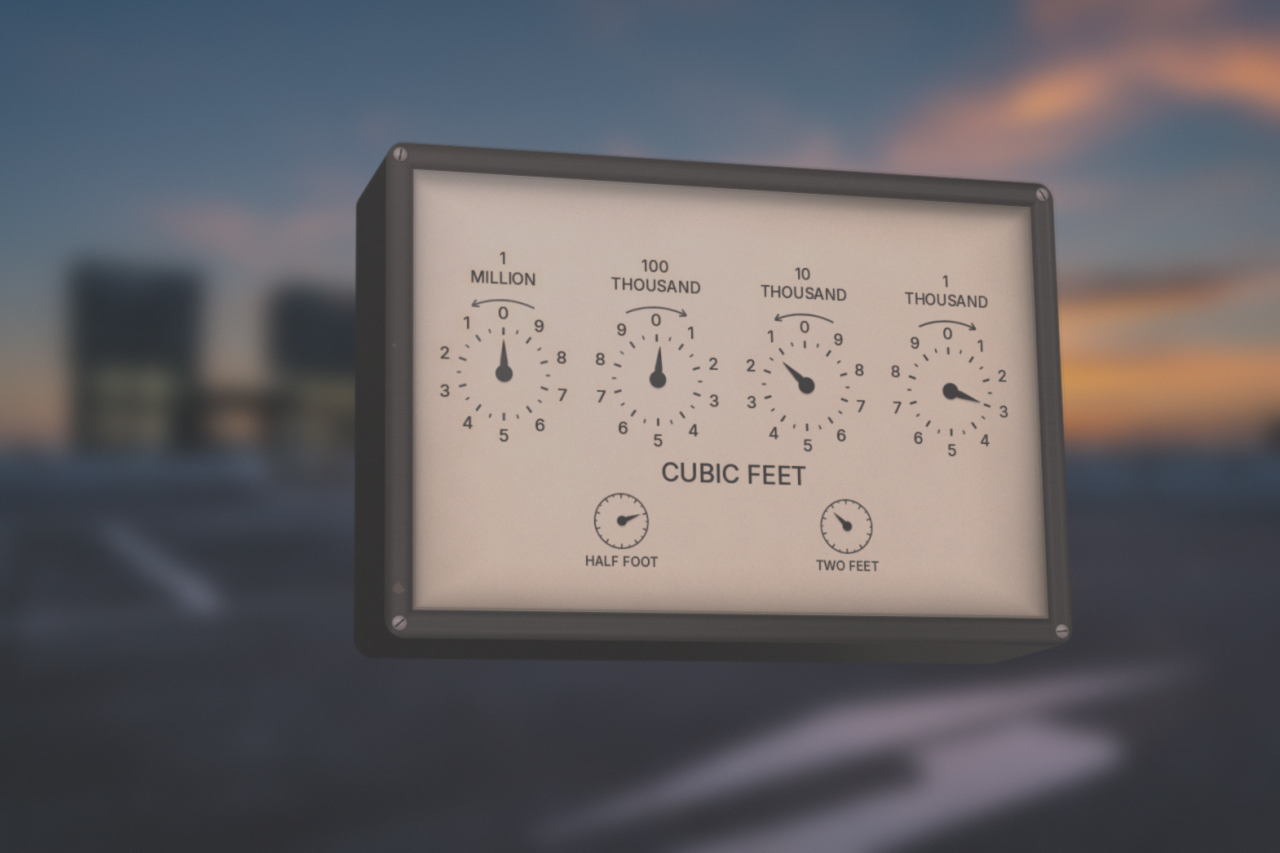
1300 ft³
